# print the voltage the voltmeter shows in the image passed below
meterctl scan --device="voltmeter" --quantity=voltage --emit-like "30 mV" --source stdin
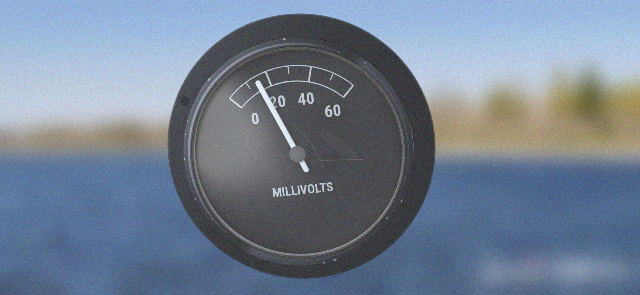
15 mV
